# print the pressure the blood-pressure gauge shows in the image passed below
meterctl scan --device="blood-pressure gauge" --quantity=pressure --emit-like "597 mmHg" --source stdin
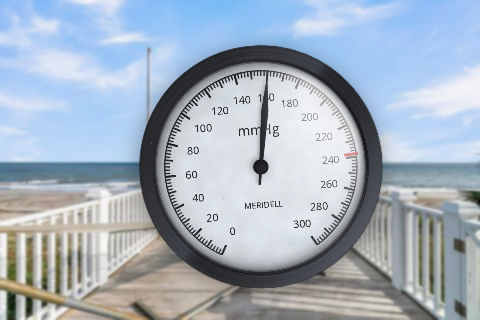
160 mmHg
